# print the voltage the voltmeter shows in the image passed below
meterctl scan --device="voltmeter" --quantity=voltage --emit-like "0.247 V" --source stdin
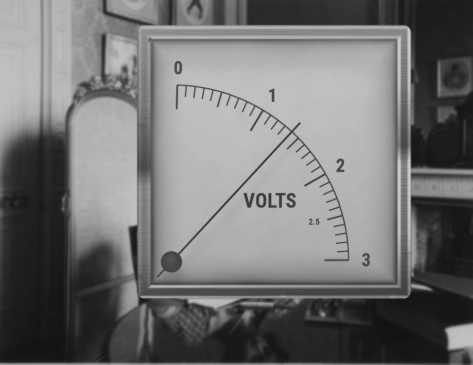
1.4 V
